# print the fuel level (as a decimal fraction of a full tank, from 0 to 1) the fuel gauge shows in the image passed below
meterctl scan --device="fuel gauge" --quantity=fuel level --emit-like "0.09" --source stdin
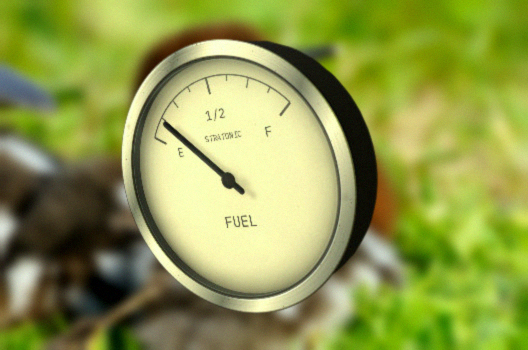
0.125
